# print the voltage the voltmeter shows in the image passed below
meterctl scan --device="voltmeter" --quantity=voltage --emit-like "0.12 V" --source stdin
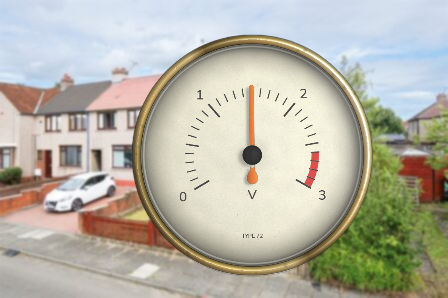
1.5 V
